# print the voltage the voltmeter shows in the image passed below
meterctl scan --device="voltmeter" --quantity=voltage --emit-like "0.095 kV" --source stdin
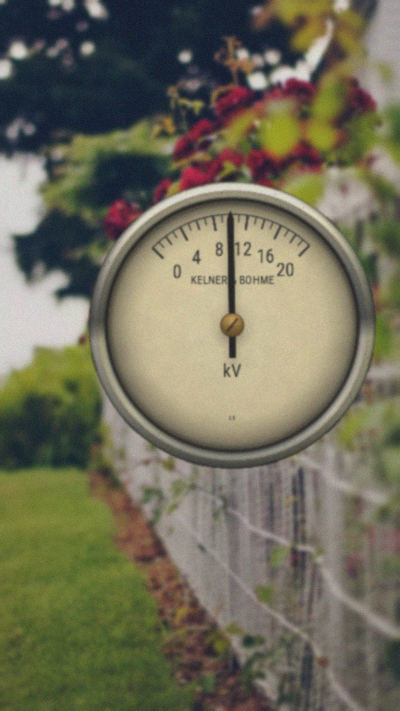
10 kV
